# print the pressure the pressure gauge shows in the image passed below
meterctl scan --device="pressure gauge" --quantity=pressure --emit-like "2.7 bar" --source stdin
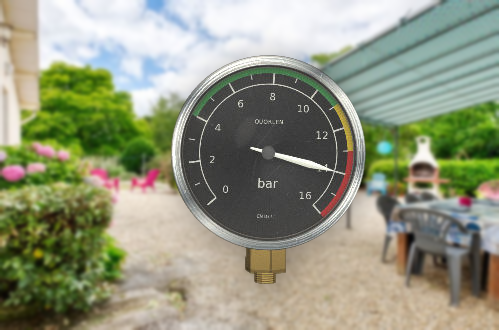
14 bar
